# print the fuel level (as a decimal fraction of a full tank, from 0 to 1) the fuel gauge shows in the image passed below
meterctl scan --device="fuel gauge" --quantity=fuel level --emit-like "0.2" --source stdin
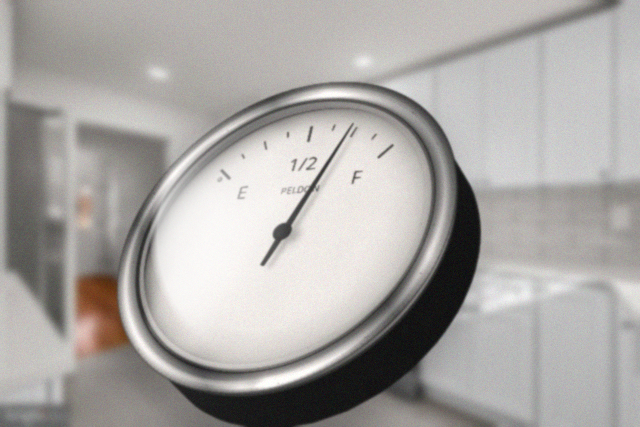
0.75
